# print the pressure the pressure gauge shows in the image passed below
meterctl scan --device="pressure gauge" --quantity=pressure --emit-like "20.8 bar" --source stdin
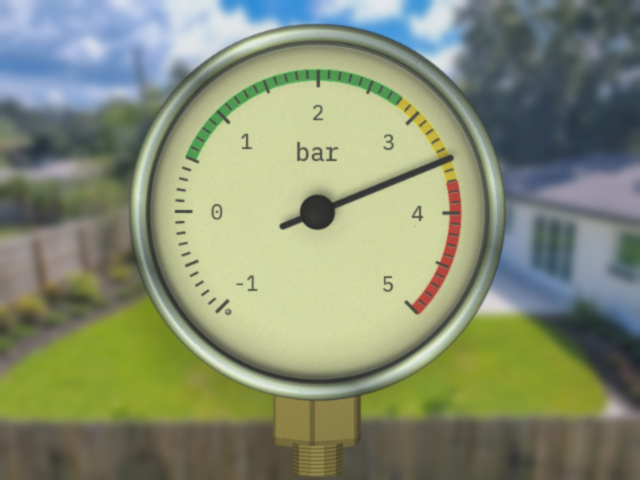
3.5 bar
